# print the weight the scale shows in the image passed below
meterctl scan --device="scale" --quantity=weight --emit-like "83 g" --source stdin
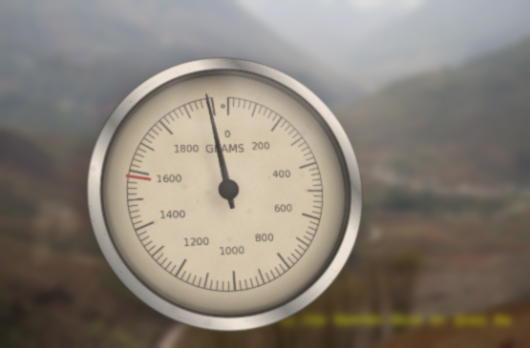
1980 g
